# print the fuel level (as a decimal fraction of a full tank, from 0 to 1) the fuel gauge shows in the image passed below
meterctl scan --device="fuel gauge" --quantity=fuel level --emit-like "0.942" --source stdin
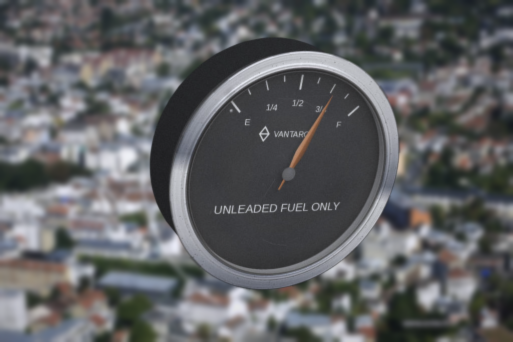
0.75
